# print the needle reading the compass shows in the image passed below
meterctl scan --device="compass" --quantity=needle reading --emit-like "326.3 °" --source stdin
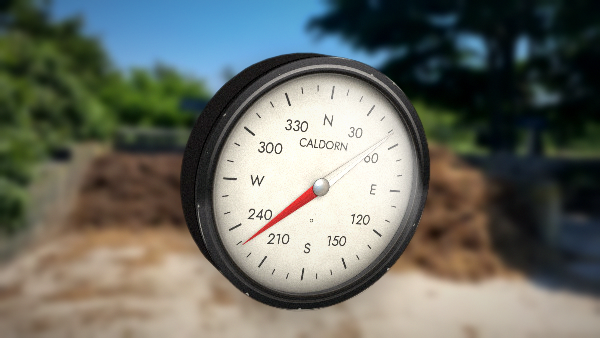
230 °
